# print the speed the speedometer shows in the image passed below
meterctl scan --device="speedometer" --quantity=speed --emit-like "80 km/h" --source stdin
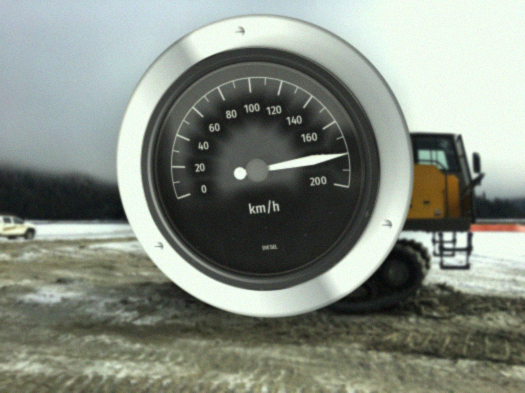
180 km/h
